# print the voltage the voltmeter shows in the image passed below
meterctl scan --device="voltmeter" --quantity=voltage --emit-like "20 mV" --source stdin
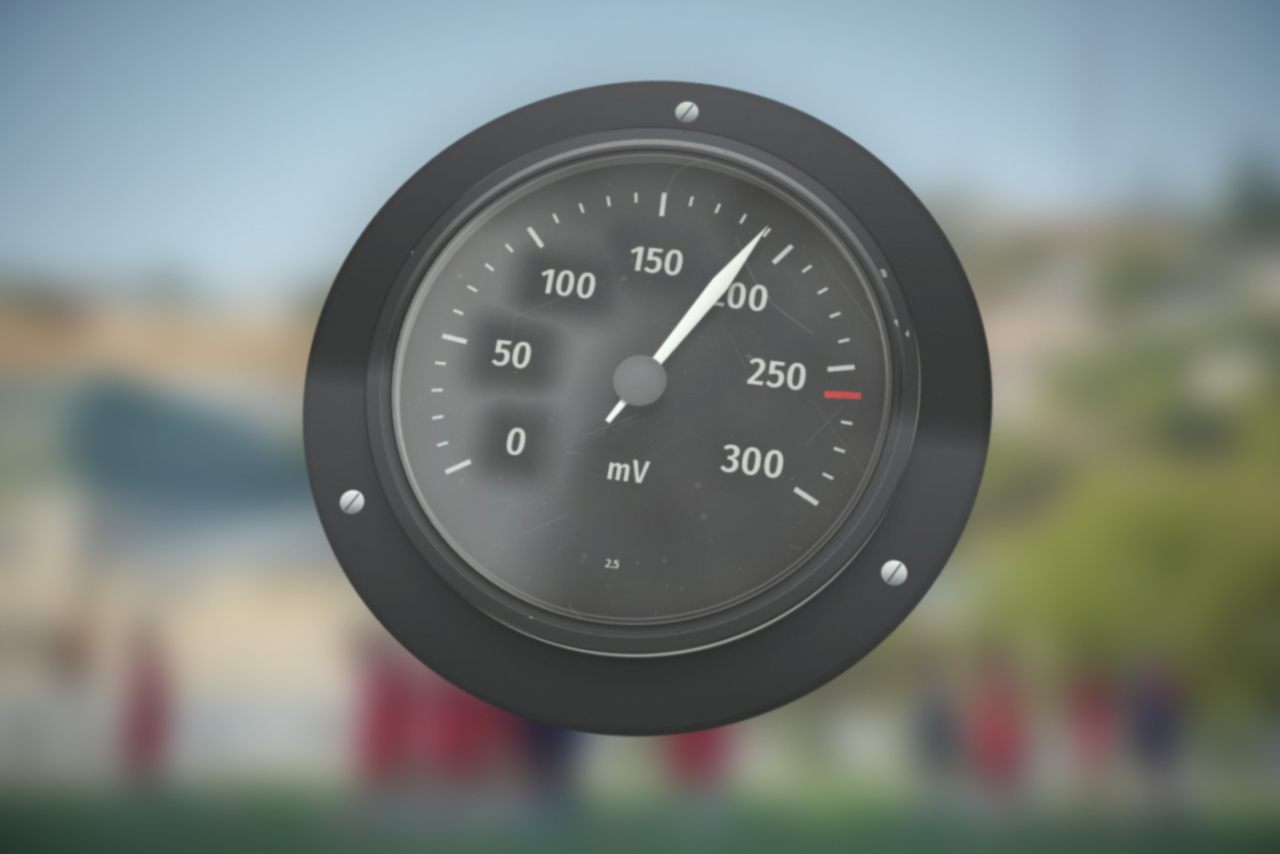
190 mV
